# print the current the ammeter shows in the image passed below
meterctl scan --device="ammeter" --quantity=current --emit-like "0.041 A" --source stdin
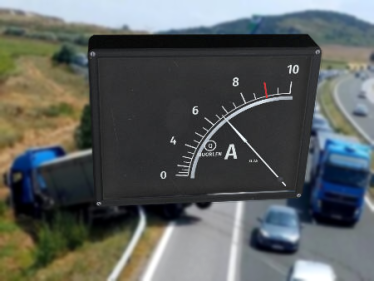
6.75 A
